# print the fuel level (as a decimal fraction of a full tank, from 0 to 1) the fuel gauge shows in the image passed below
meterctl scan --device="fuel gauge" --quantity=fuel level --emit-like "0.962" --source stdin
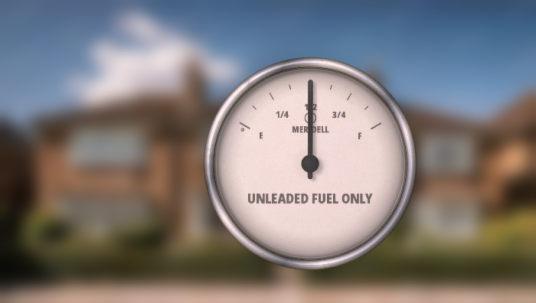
0.5
